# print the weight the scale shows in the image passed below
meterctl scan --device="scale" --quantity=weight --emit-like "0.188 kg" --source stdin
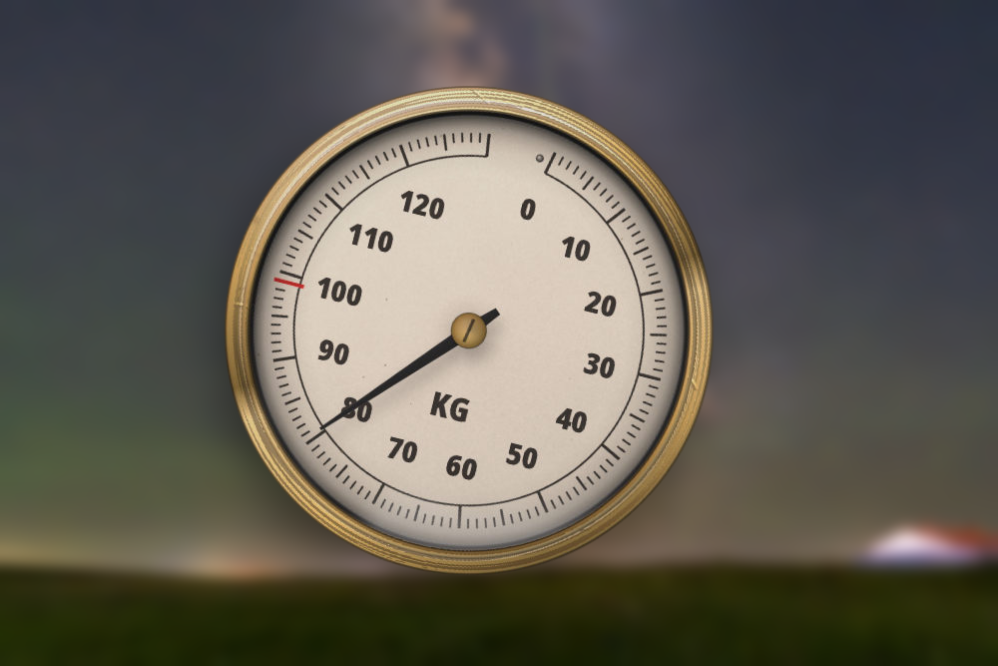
80.5 kg
